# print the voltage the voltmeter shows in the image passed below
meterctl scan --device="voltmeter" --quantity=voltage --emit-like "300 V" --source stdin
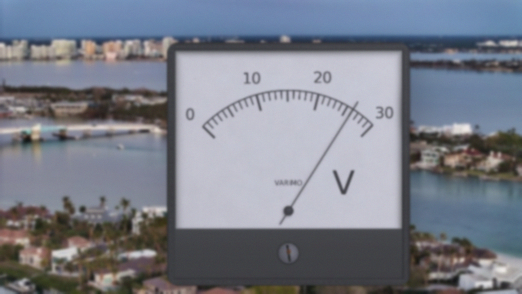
26 V
